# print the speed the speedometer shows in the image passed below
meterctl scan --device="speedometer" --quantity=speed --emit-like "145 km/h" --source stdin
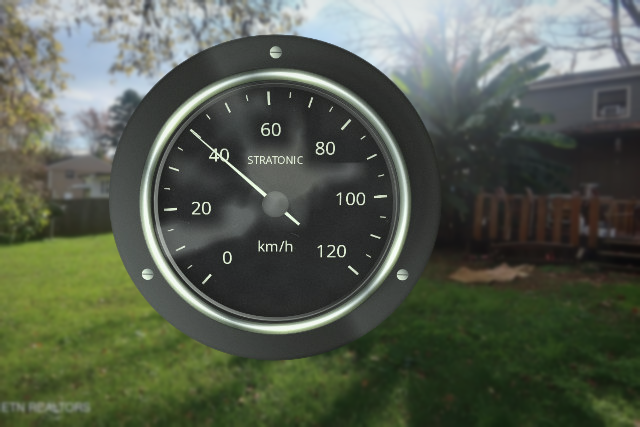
40 km/h
